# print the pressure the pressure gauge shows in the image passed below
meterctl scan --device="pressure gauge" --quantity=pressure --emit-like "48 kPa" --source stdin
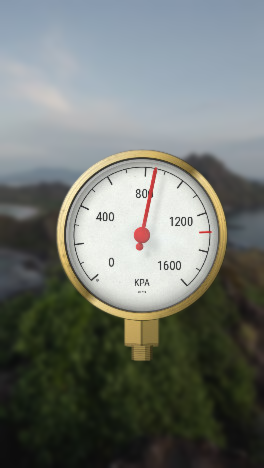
850 kPa
